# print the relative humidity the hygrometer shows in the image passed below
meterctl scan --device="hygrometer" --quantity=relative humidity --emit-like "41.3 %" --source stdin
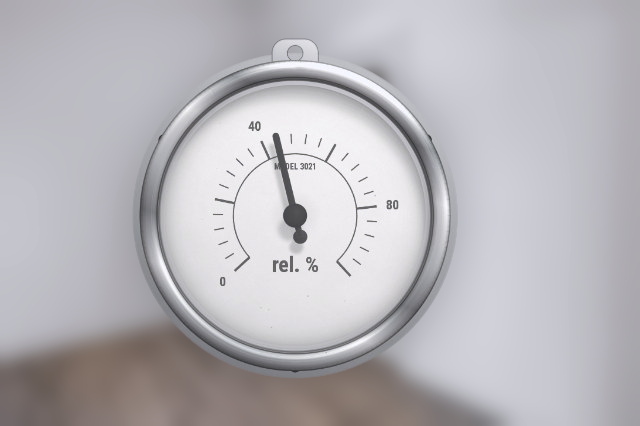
44 %
